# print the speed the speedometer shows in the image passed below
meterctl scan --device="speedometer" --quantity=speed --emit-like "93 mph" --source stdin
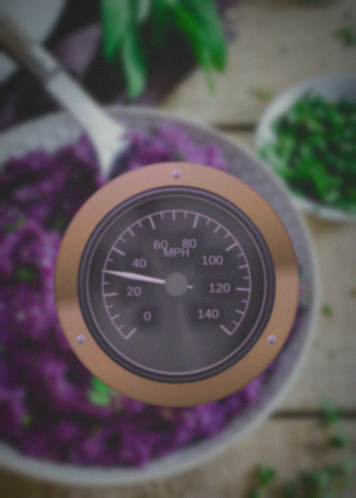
30 mph
